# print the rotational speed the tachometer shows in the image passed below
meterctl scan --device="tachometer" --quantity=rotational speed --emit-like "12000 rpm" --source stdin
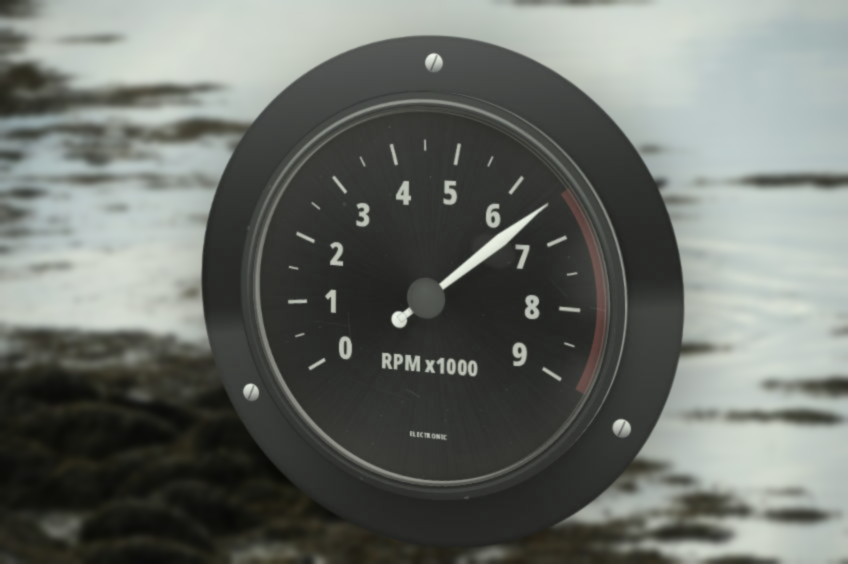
6500 rpm
